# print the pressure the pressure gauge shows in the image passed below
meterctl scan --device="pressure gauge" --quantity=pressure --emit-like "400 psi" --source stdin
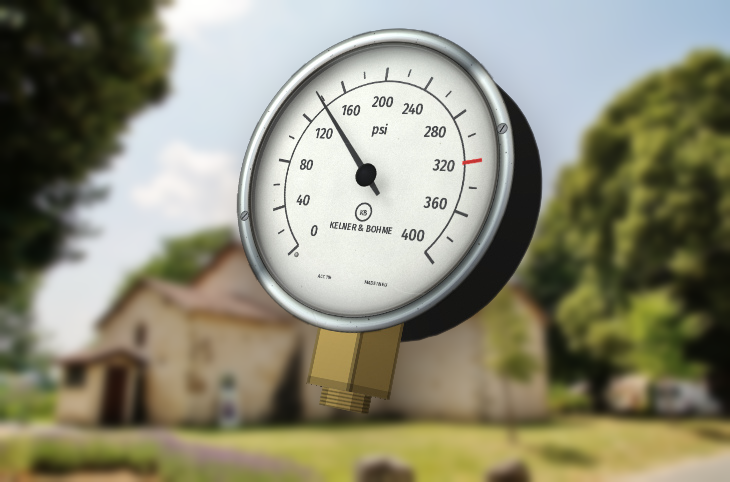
140 psi
